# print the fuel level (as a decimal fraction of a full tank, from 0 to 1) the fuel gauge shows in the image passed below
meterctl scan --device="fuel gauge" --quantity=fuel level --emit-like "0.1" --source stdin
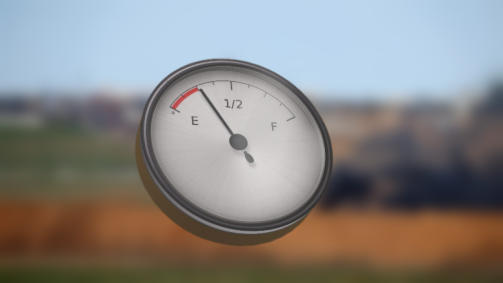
0.25
